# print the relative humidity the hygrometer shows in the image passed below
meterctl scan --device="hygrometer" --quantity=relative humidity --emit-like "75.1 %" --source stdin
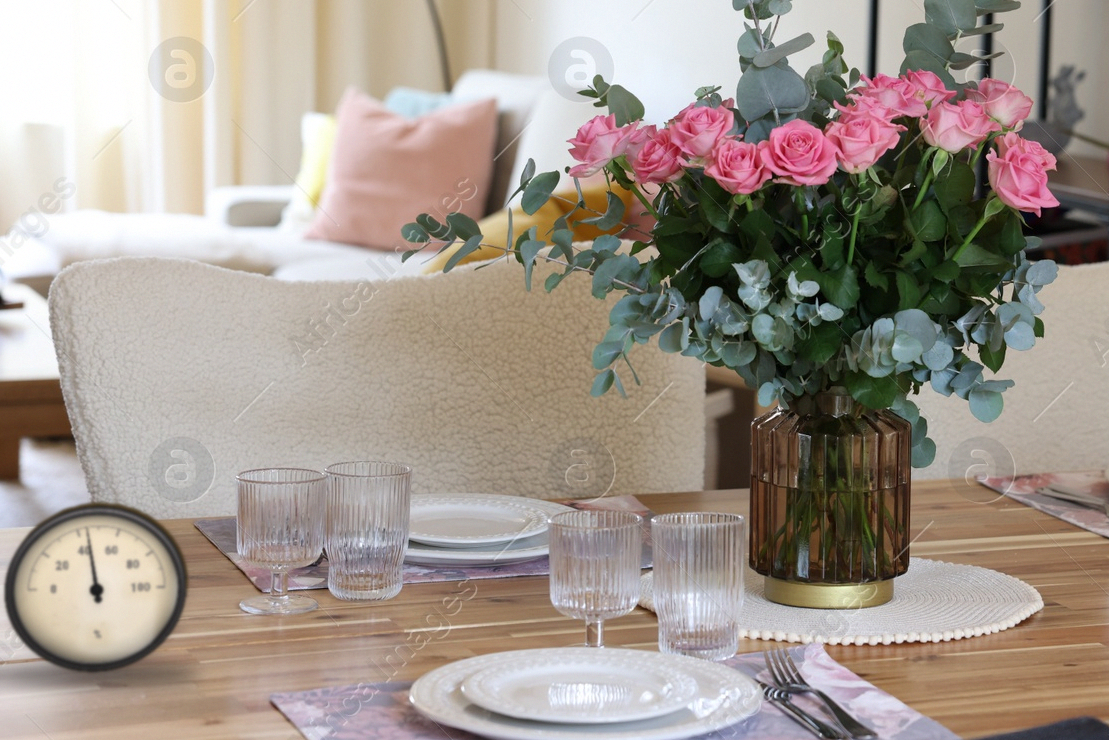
45 %
